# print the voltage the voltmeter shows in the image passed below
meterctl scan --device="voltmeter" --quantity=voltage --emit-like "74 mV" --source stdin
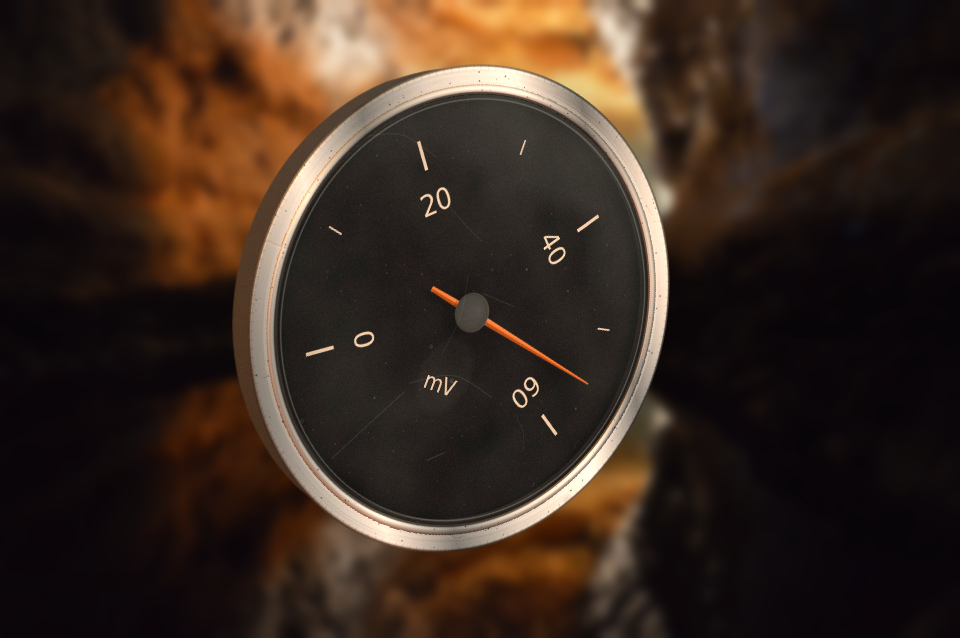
55 mV
